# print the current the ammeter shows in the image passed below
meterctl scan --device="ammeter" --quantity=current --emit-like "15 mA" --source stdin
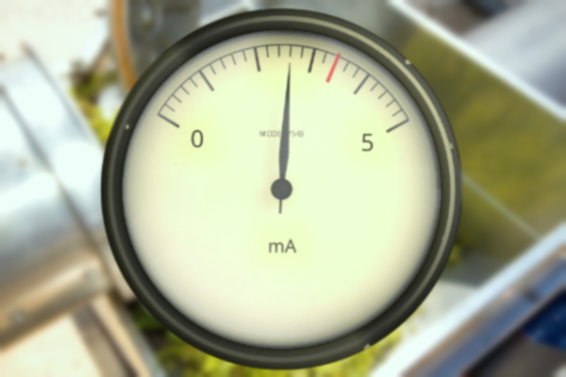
2.6 mA
